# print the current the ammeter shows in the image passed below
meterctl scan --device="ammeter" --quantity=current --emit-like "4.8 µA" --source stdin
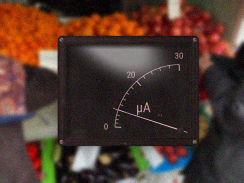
10 µA
